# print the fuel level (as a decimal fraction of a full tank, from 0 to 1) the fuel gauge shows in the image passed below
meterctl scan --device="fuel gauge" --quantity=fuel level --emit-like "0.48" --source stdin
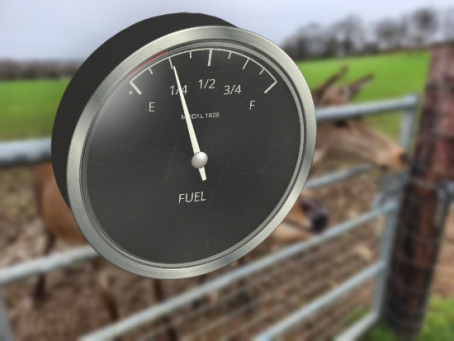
0.25
